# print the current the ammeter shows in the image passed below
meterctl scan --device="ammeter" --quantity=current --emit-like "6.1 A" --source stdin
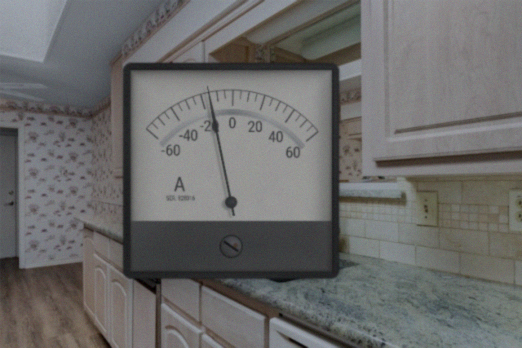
-15 A
